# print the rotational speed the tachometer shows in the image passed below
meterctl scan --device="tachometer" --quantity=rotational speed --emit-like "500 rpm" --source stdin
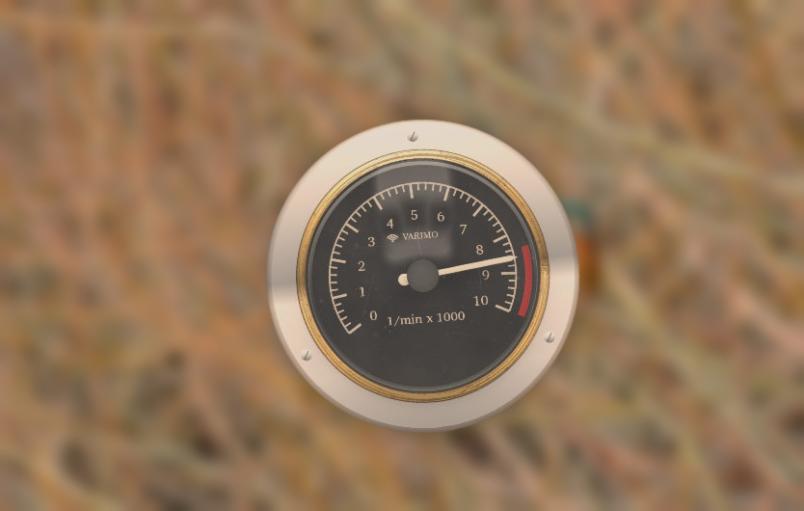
8600 rpm
